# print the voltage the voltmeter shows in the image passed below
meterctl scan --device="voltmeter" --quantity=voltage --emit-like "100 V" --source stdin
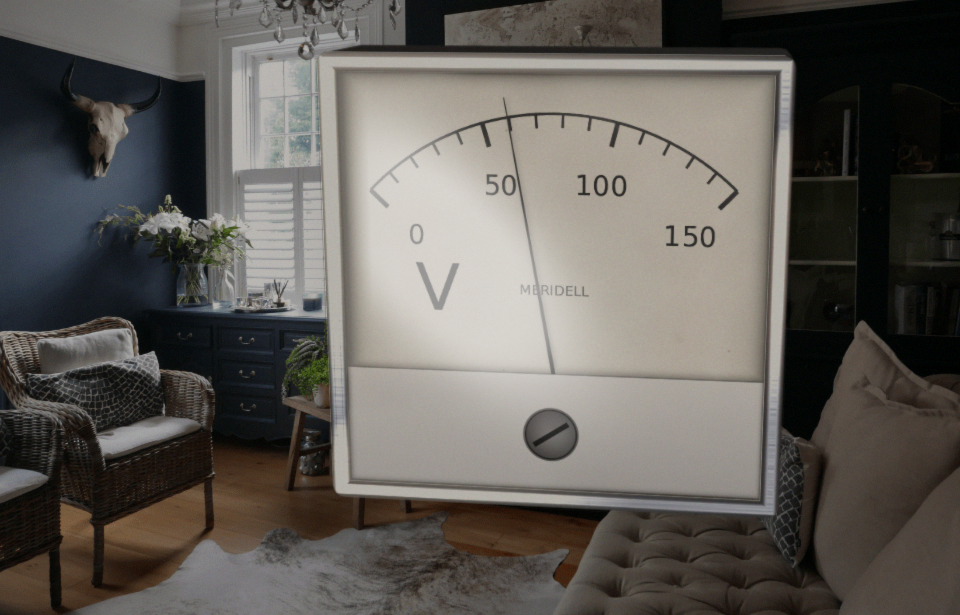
60 V
